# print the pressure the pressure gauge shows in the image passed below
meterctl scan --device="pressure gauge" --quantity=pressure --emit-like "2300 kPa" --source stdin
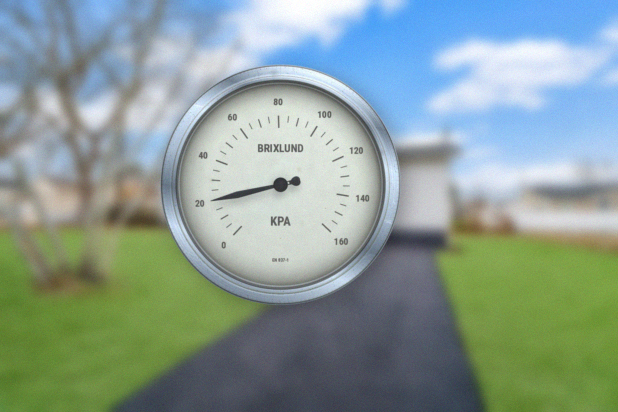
20 kPa
